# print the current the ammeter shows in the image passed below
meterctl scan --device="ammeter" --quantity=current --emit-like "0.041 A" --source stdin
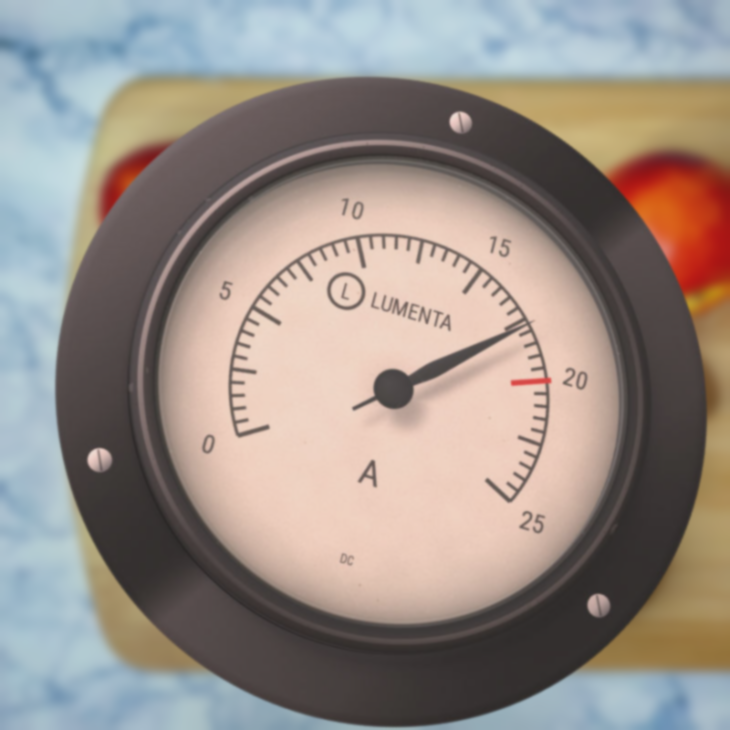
17.75 A
